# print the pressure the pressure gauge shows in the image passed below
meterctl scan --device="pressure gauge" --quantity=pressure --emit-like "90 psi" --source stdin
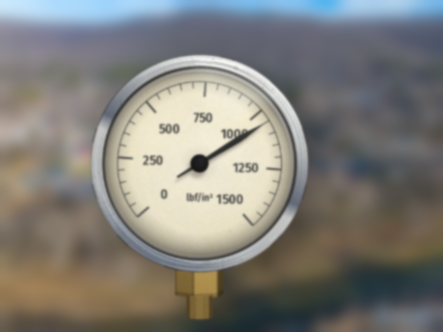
1050 psi
